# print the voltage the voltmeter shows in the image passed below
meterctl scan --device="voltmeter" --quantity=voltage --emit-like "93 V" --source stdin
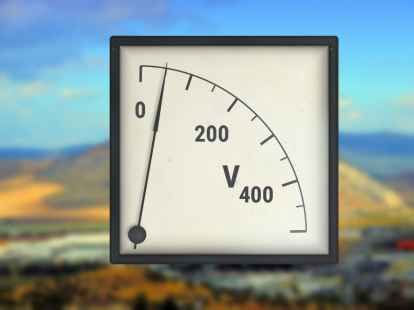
50 V
